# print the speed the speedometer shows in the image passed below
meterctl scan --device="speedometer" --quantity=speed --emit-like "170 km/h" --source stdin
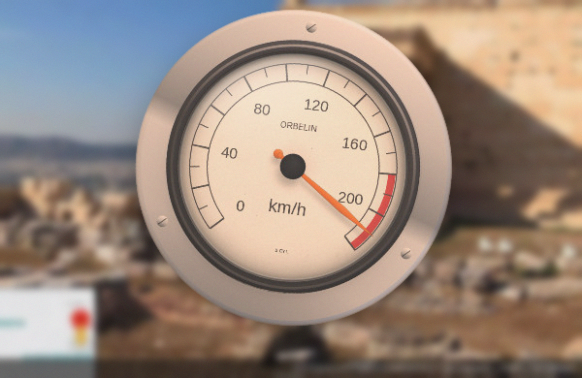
210 km/h
